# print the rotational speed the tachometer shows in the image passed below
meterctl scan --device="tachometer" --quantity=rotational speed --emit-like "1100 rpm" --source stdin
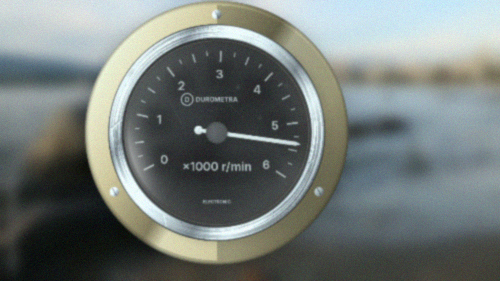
5375 rpm
